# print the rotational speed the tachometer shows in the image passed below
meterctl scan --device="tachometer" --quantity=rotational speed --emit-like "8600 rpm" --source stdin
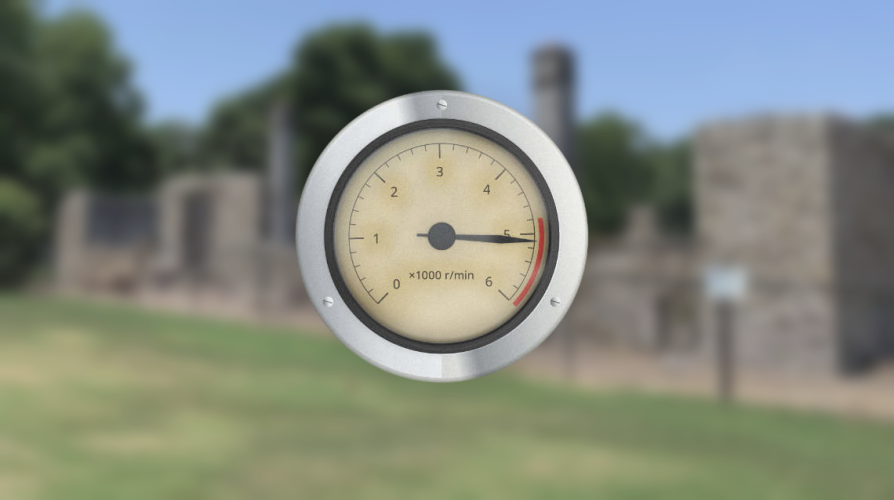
5100 rpm
